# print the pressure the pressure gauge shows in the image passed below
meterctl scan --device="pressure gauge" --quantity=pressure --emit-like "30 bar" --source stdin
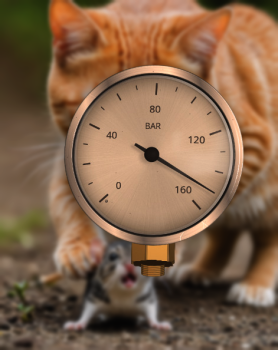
150 bar
